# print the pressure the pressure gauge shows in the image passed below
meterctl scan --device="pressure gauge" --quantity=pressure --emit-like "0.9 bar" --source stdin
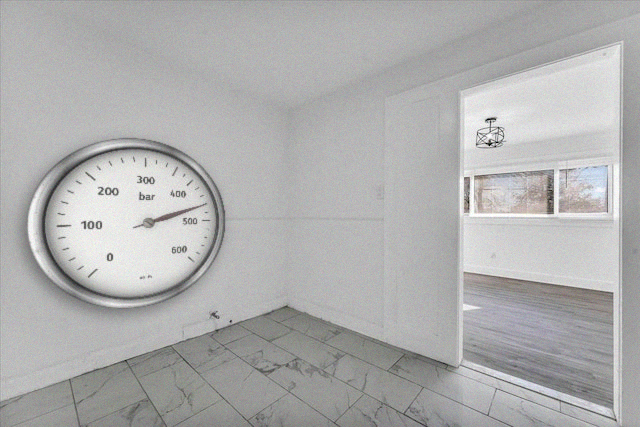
460 bar
